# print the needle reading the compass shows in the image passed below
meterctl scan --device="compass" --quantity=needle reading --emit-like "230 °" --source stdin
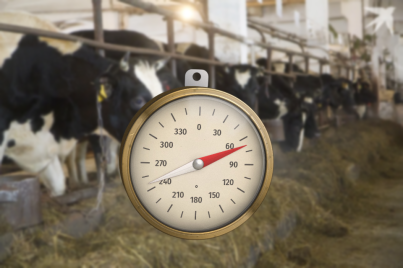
67.5 °
